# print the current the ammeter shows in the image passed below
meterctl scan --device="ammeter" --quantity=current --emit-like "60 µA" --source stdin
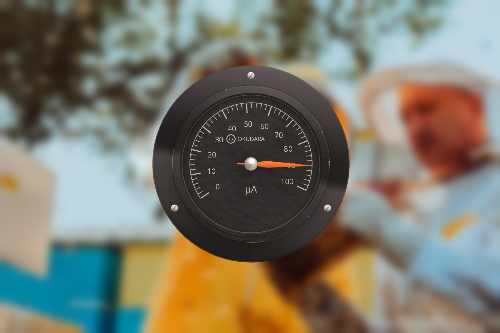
90 µA
